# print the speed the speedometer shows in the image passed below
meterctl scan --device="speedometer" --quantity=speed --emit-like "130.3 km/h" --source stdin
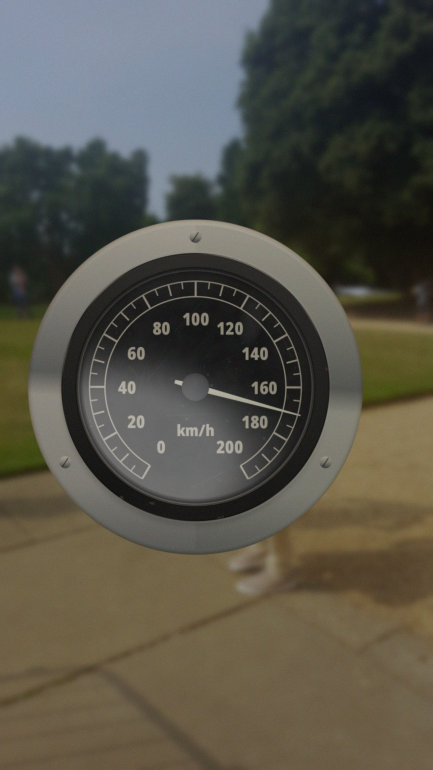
170 km/h
